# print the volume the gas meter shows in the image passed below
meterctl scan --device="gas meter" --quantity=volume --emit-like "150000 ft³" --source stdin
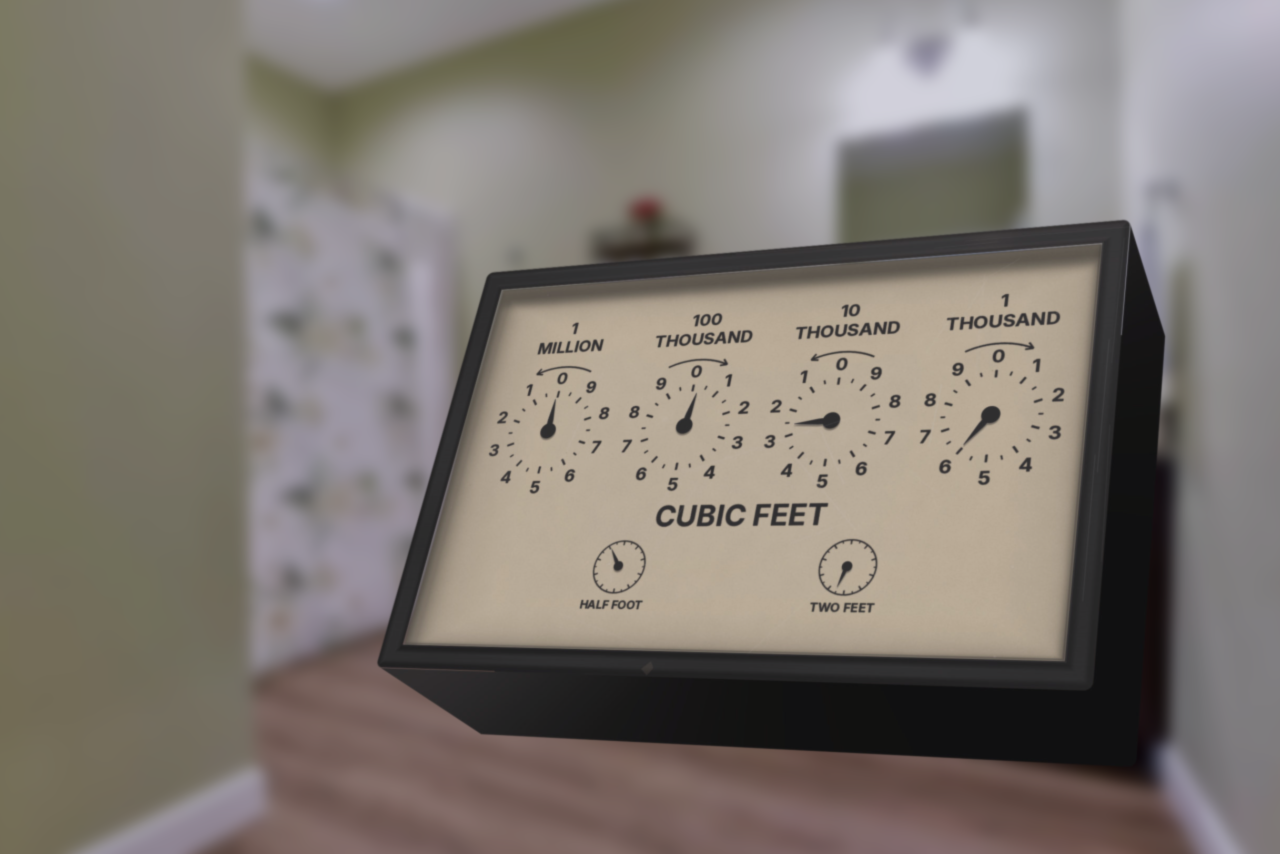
2600 ft³
